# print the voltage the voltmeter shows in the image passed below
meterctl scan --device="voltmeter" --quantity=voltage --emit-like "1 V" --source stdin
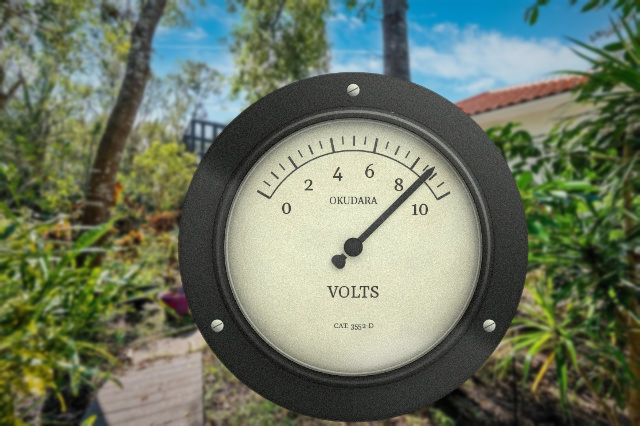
8.75 V
